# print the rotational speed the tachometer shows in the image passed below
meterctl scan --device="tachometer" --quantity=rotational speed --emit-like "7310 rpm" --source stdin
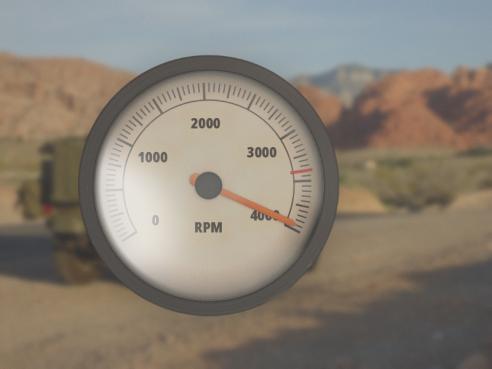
3950 rpm
